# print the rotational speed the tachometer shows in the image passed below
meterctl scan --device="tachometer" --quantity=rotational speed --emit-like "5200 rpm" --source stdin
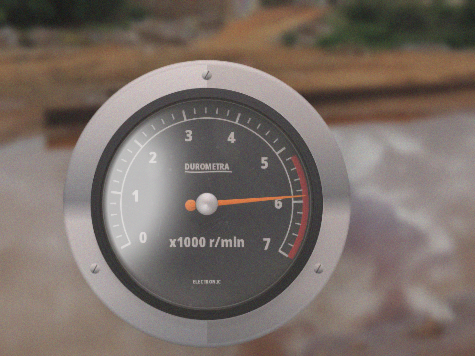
5900 rpm
